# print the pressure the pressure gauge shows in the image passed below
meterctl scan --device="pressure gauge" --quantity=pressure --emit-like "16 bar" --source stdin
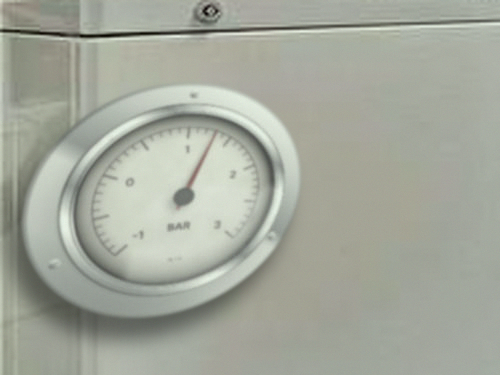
1.3 bar
